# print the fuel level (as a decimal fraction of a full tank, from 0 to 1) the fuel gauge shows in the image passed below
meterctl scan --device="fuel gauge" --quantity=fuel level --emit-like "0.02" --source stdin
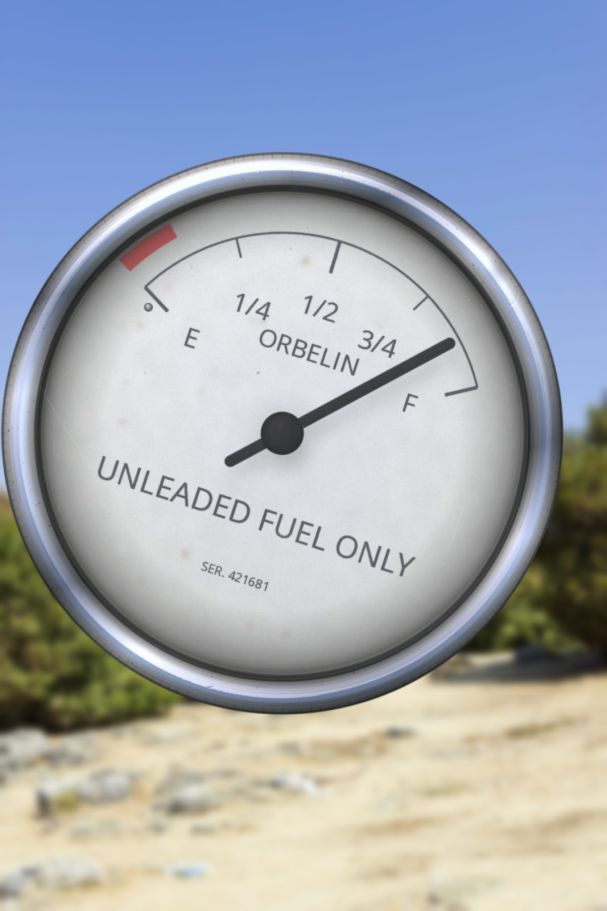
0.875
